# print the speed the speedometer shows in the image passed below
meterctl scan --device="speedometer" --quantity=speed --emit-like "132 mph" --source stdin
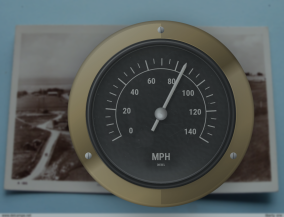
85 mph
